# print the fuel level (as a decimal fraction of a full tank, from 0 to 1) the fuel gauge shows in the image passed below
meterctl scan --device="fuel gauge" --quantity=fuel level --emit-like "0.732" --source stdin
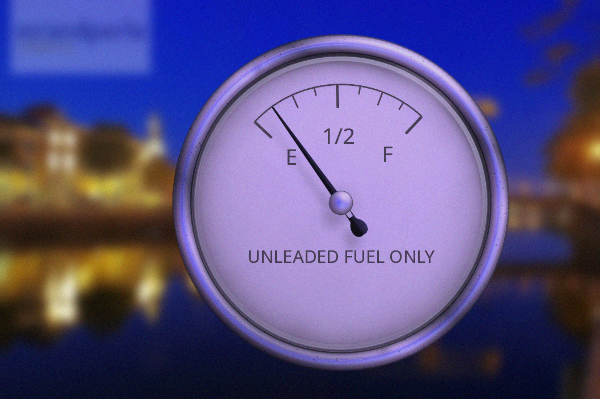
0.125
